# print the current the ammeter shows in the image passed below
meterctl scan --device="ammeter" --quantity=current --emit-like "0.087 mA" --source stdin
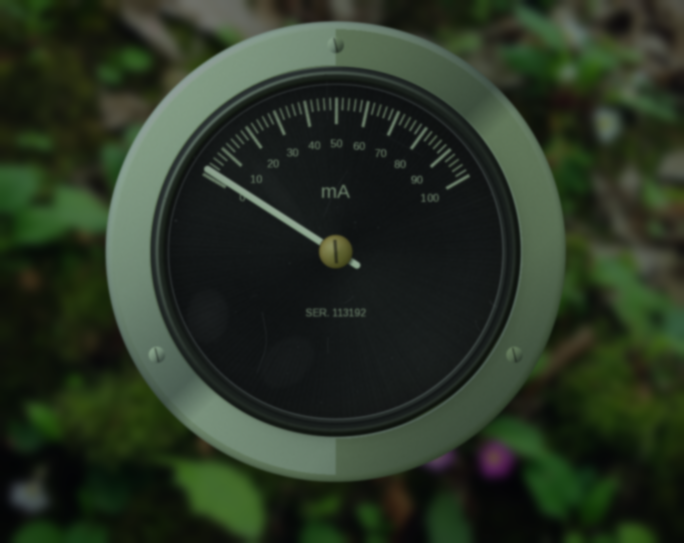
2 mA
